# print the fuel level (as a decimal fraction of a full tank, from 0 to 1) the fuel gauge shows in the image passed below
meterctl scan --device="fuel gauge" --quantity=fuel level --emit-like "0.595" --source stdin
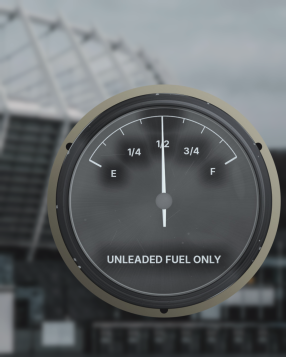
0.5
